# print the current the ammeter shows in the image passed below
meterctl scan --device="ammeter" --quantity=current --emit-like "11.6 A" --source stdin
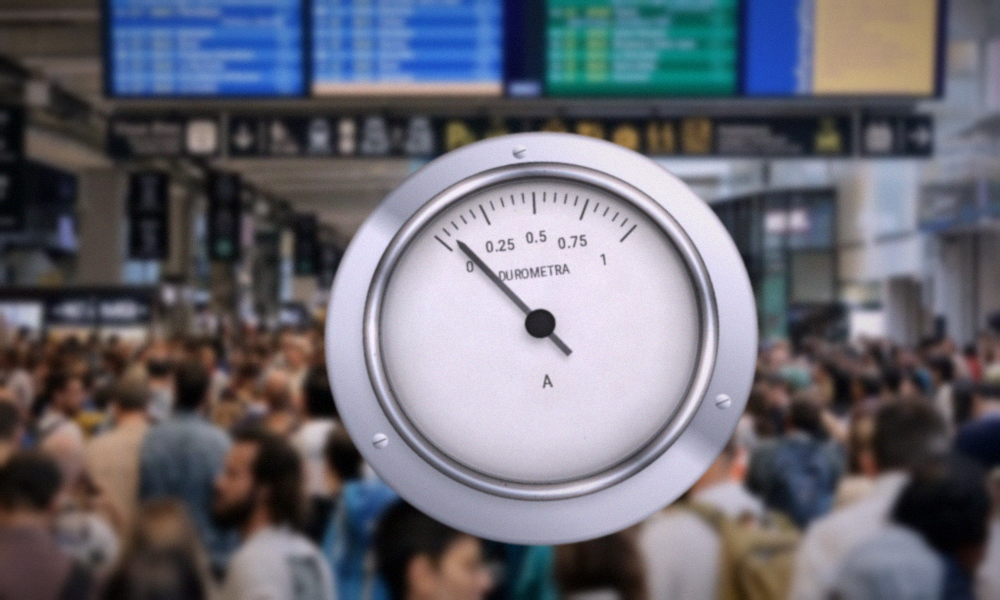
0.05 A
